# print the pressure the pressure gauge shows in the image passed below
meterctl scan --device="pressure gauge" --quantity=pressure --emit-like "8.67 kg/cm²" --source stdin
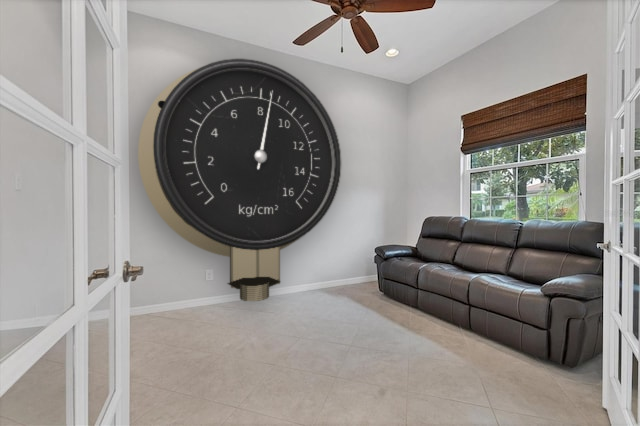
8.5 kg/cm²
